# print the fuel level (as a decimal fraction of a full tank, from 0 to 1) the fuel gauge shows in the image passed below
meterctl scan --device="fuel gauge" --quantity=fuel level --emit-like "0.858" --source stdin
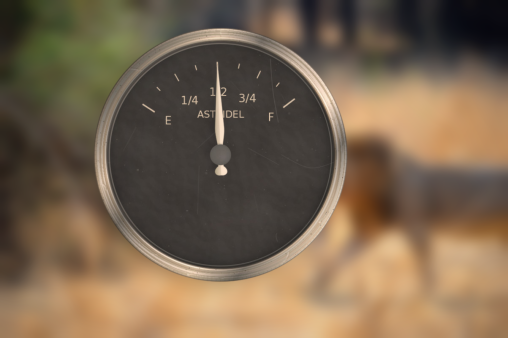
0.5
